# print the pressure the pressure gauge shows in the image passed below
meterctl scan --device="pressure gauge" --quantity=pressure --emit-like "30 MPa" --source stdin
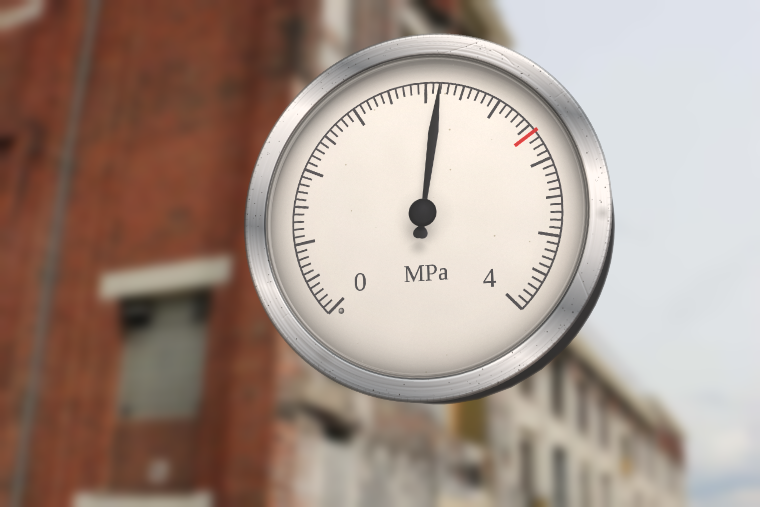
2.1 MPa
